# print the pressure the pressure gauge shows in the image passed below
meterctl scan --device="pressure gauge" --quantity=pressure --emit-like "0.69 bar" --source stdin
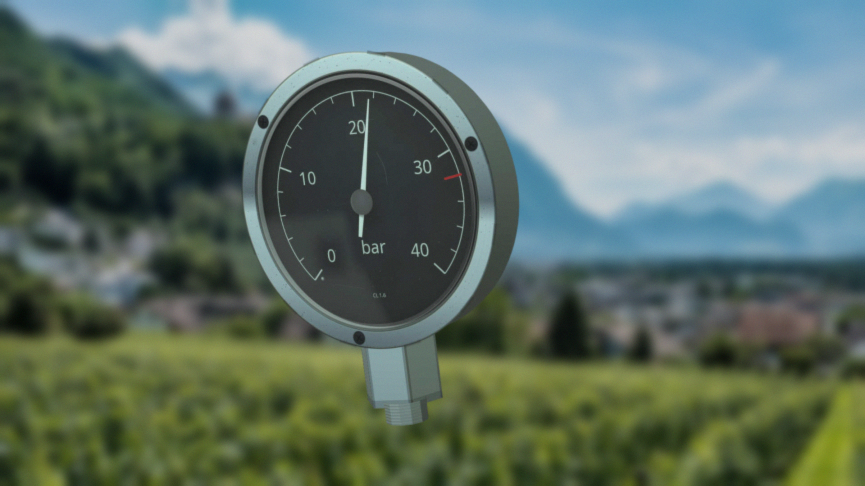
22 bar
